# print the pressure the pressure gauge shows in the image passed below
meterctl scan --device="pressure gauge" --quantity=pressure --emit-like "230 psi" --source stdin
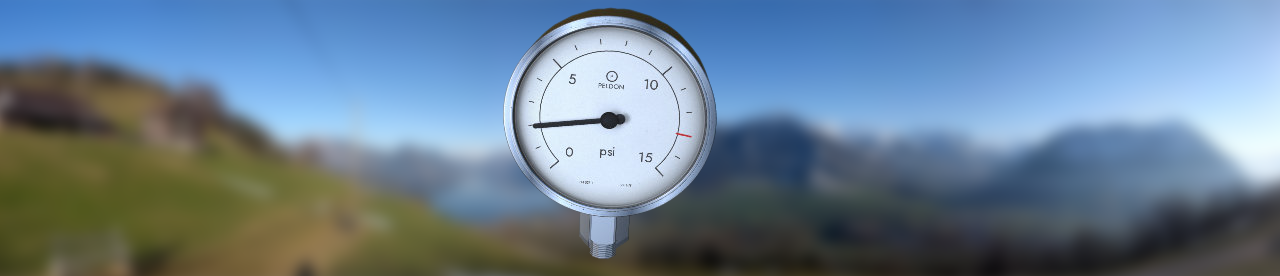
2 psi
